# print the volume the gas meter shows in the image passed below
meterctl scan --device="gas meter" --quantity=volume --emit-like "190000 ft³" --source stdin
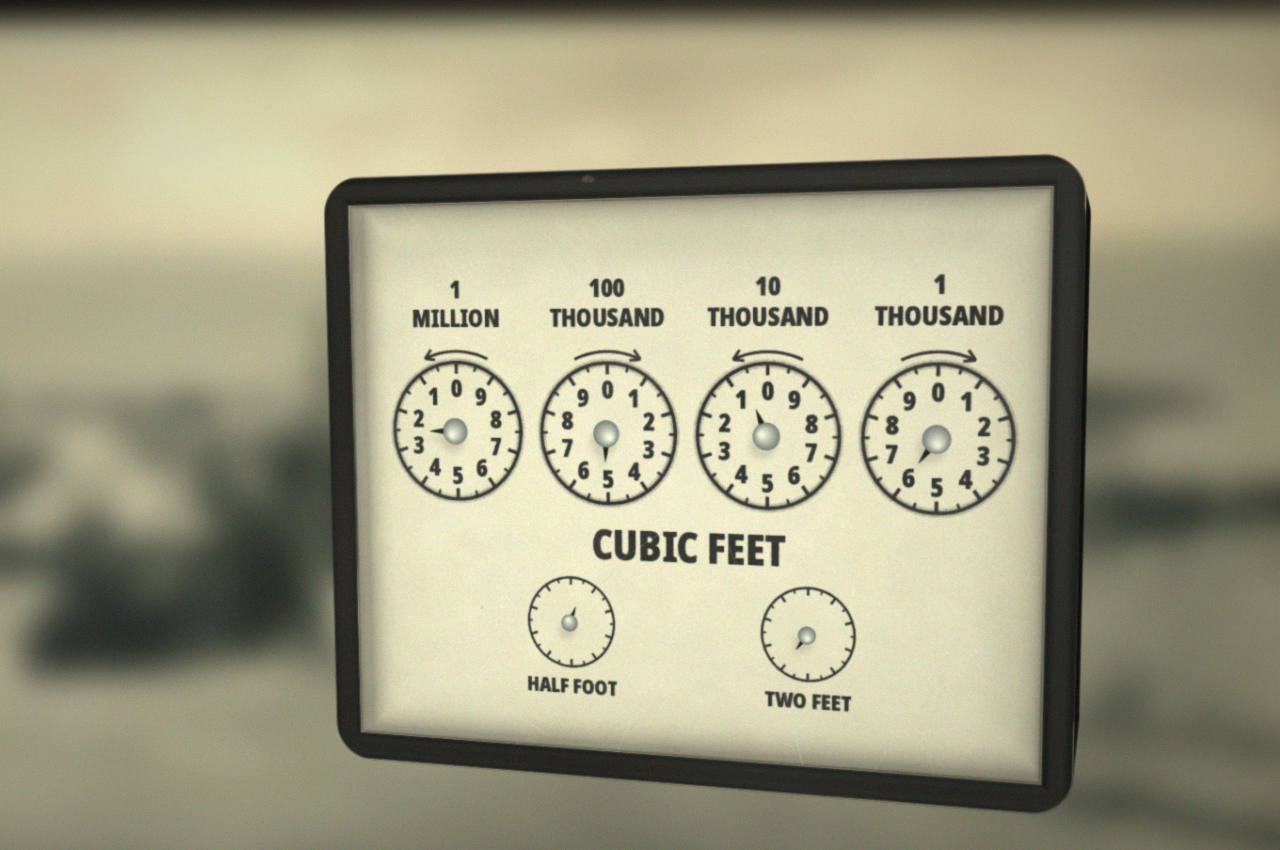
250600 ft³
